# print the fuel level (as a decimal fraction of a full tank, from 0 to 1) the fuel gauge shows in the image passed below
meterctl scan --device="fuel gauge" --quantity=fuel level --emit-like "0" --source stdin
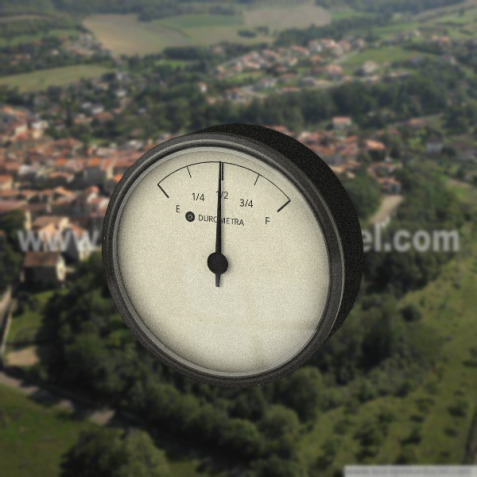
0.5
